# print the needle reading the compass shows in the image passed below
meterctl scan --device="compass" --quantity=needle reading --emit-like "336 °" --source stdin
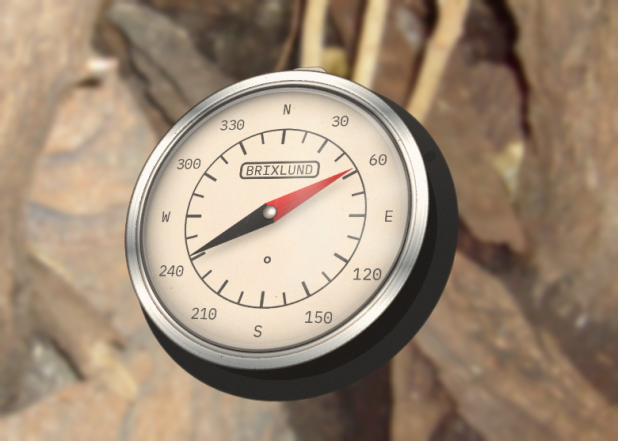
60 °
